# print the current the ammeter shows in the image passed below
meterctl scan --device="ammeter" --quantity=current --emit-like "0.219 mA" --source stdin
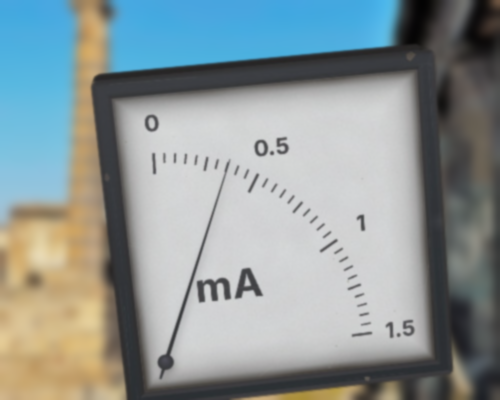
0.35 mA
